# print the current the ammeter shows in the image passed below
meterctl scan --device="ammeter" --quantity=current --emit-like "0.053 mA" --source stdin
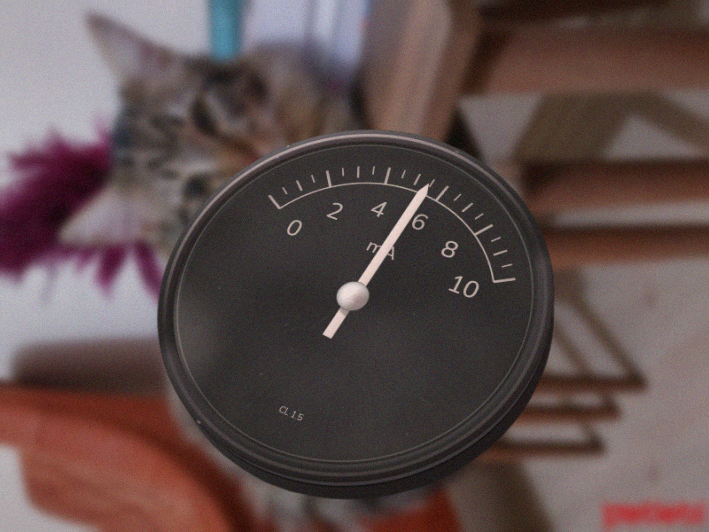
5.5 mA
